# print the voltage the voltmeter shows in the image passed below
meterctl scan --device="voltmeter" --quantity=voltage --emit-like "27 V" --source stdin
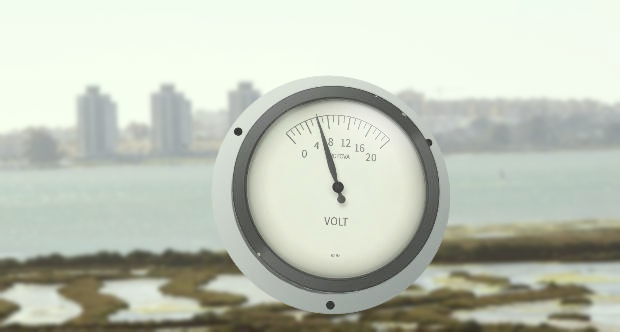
6 V
